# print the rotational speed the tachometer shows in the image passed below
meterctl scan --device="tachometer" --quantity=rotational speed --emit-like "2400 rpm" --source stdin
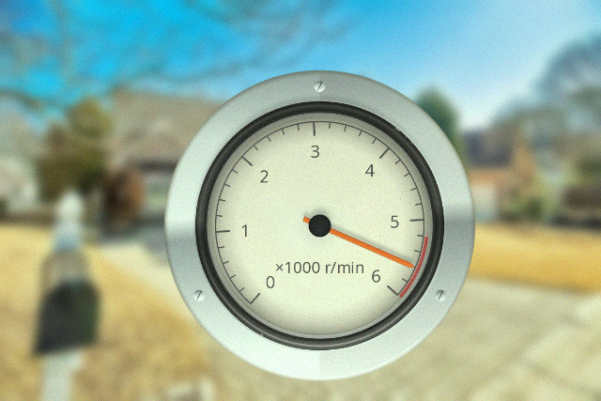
5600 rpm
